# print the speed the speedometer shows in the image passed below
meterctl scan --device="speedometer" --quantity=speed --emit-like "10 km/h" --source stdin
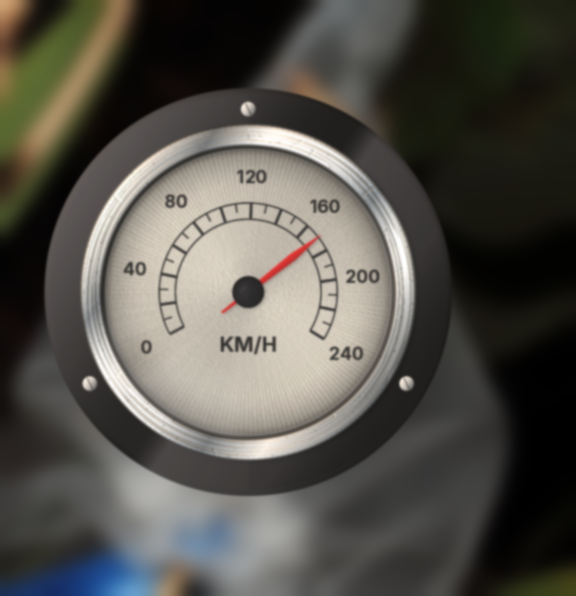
170 km/h
